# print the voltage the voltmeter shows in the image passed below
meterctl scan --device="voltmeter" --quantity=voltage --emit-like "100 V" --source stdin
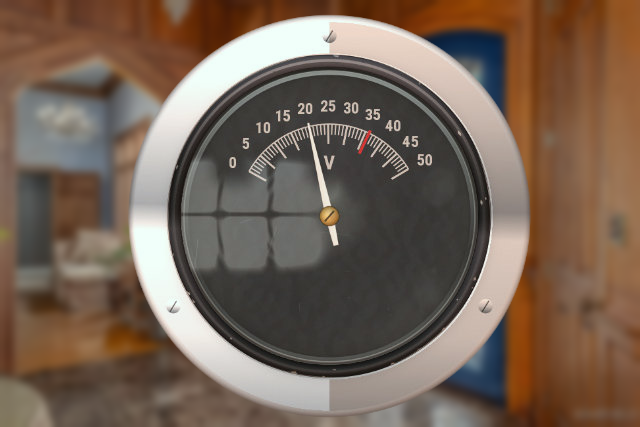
20 V
